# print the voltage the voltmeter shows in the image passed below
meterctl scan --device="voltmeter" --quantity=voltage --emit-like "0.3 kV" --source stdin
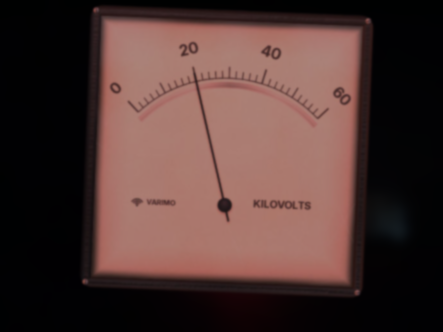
20 kV
